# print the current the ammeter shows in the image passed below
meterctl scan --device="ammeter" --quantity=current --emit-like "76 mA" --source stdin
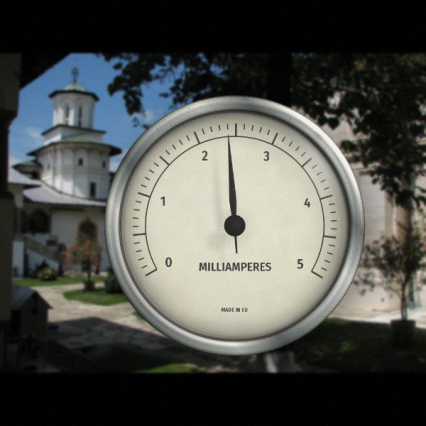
2.4 mA
